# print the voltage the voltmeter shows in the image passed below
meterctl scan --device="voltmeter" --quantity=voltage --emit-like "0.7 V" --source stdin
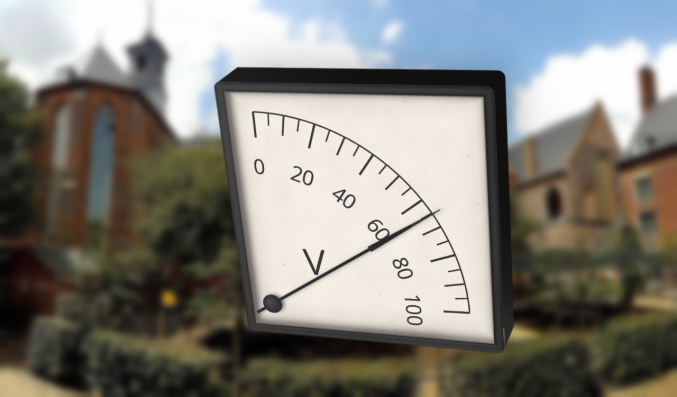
65 V
